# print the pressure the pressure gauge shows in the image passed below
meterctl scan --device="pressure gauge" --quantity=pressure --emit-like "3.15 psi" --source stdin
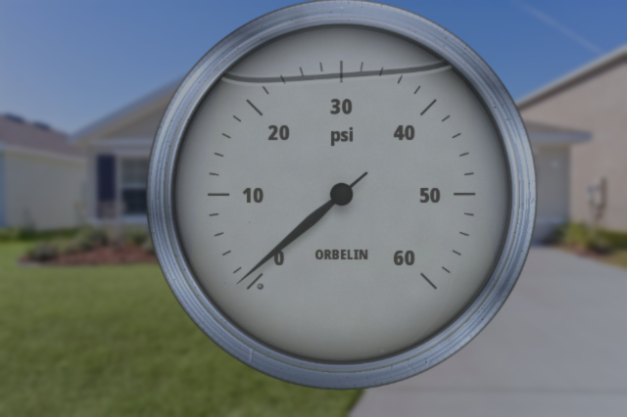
1 psi
